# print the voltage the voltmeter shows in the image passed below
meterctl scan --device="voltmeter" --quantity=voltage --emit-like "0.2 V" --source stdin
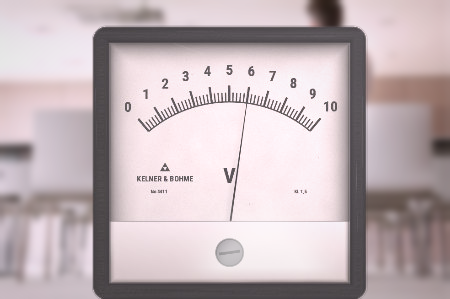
6 V
